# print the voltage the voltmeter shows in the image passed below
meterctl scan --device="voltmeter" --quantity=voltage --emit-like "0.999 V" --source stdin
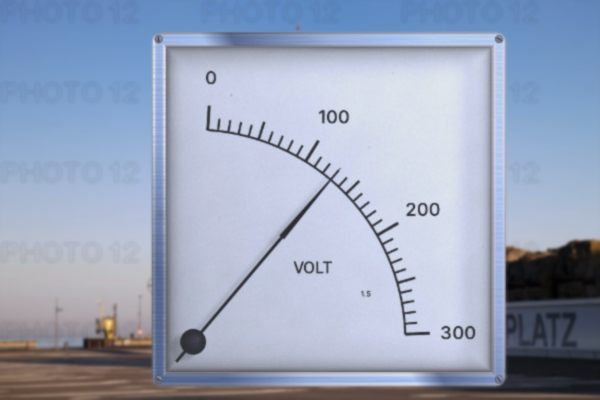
130 V
